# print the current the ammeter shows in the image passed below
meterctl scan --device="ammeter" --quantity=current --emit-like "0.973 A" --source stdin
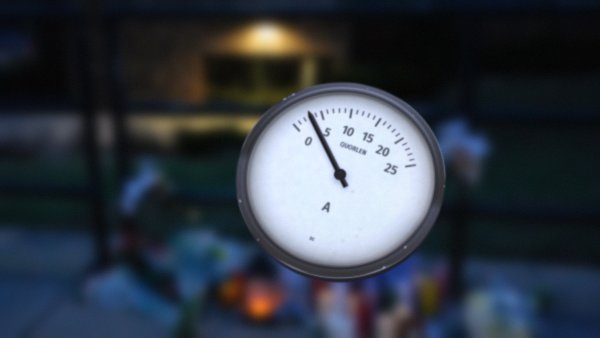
3 A
